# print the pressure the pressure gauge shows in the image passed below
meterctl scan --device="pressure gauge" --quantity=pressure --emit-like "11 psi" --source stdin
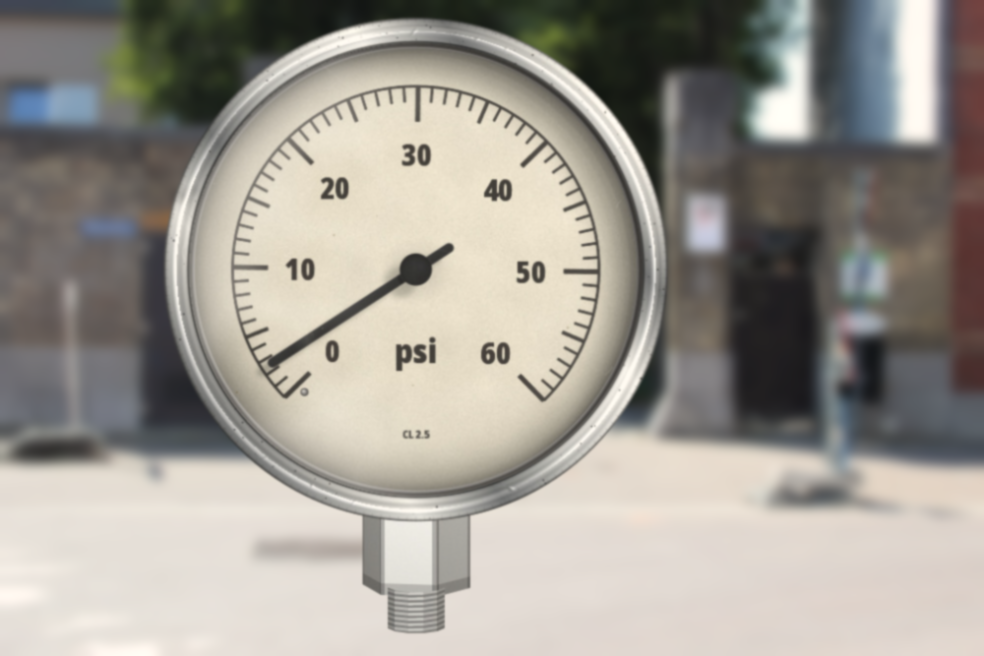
2.5 psi
